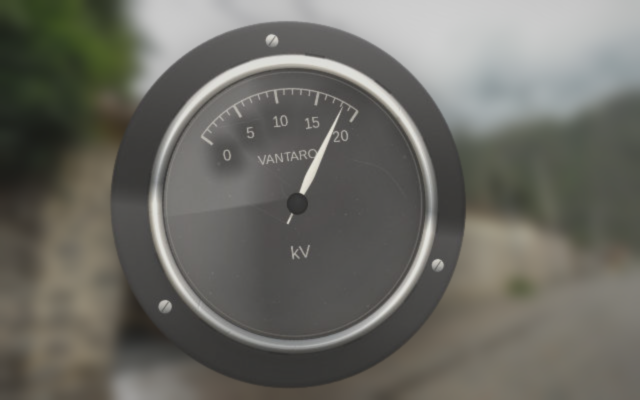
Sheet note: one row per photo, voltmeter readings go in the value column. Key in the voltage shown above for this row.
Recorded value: 18 kV
